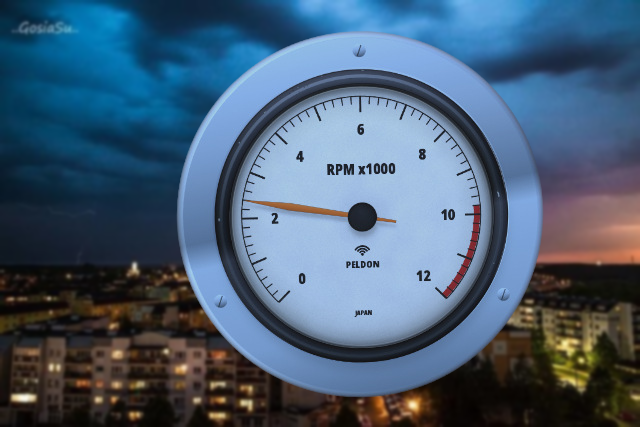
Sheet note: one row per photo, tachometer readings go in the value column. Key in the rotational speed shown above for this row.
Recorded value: 2400 rpm
